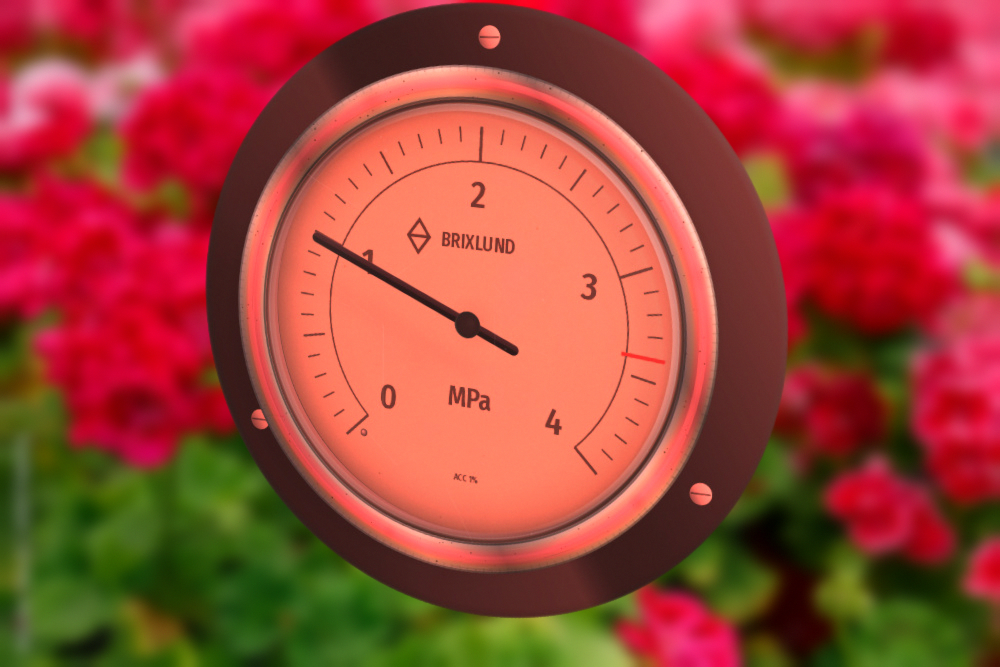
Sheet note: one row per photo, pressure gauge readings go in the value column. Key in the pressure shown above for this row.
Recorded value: 1 MPa
